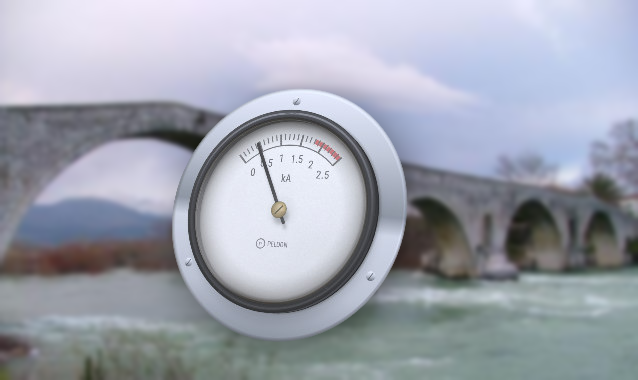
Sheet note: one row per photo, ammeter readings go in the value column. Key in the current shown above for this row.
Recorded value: 0.5 kA
